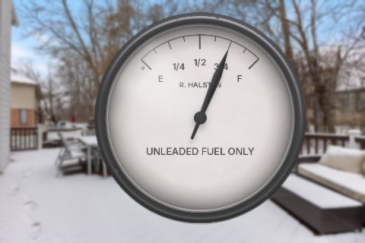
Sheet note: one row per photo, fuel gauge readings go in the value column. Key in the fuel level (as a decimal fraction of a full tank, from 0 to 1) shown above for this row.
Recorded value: 0.75
